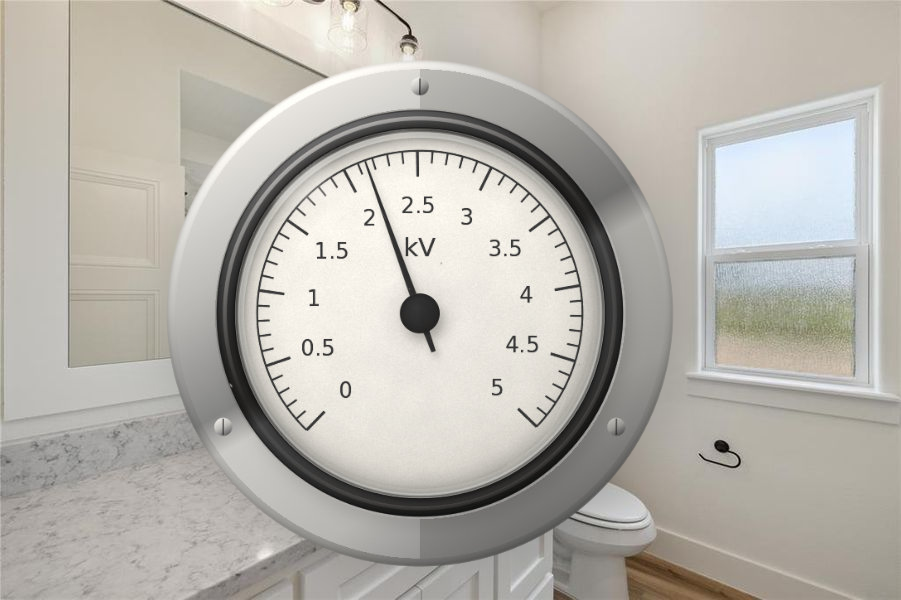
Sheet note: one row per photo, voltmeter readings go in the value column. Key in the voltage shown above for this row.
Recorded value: 2.15 kV
